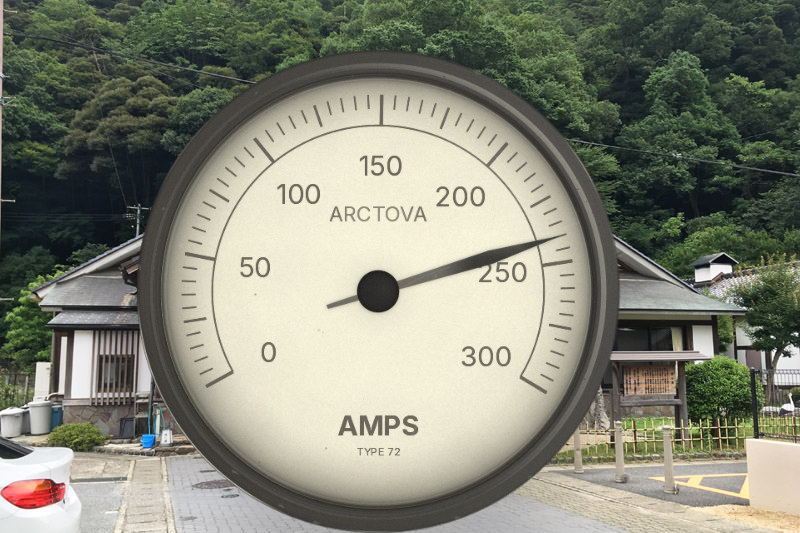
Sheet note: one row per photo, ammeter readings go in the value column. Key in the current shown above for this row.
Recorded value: 240 A
